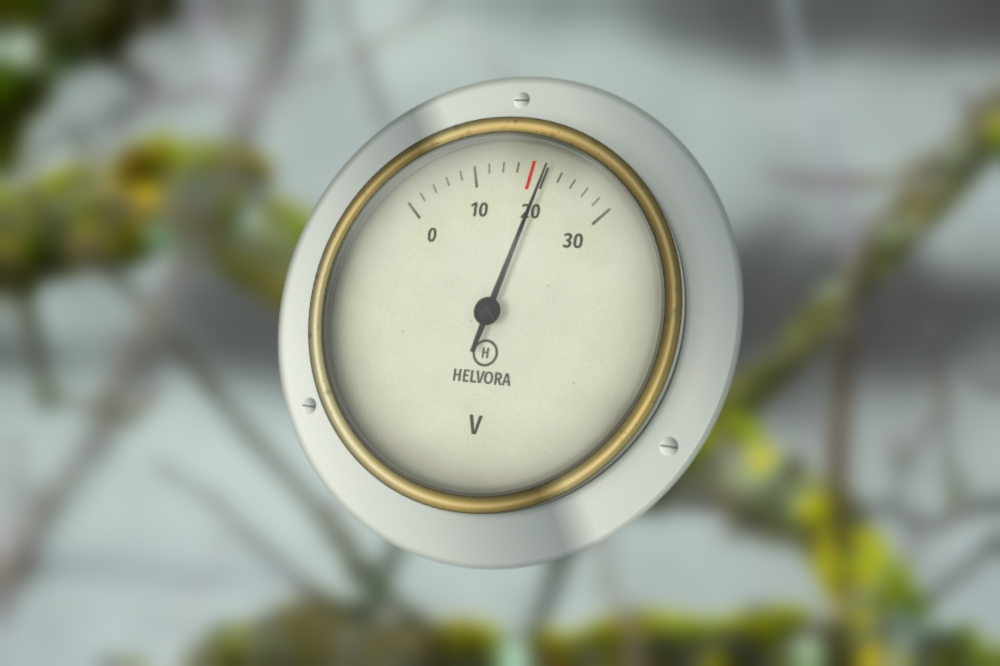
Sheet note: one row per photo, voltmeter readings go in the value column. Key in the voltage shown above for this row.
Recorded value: 20 V
